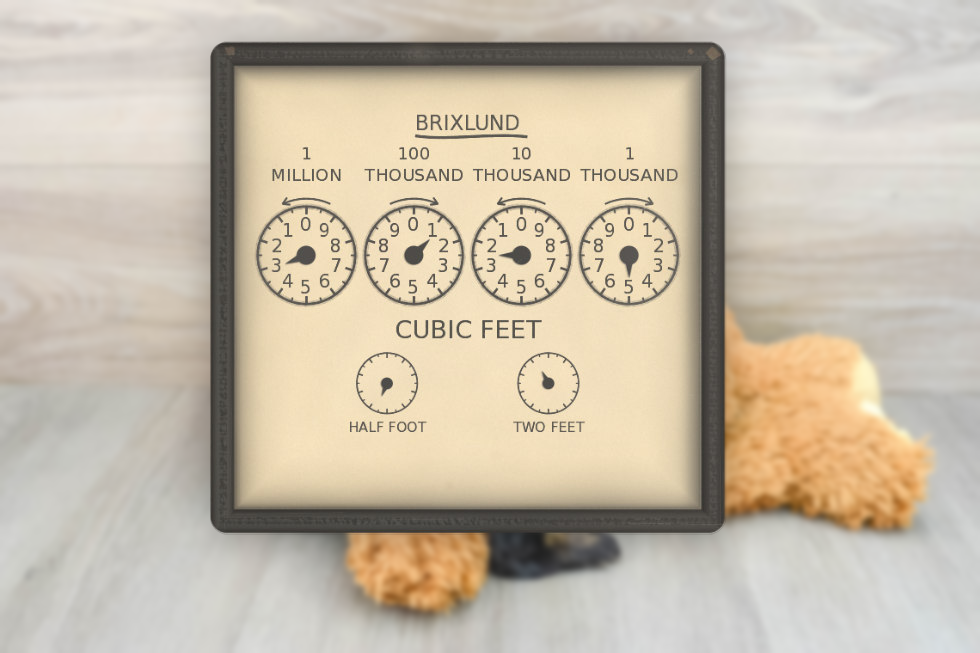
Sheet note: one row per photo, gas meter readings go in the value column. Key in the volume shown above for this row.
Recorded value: 312500 ft³
